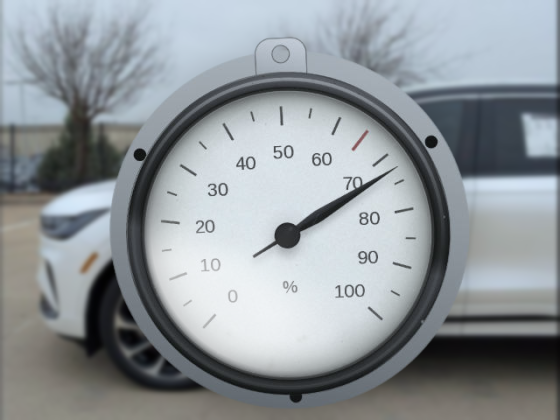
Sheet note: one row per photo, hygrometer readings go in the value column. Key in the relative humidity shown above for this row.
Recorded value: 72.5 %
